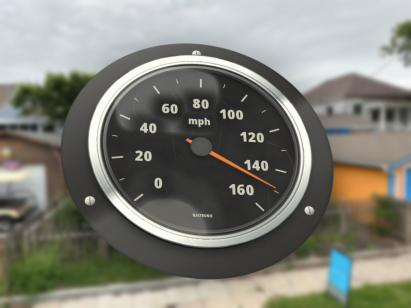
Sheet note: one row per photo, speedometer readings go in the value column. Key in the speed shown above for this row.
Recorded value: 150 mph
